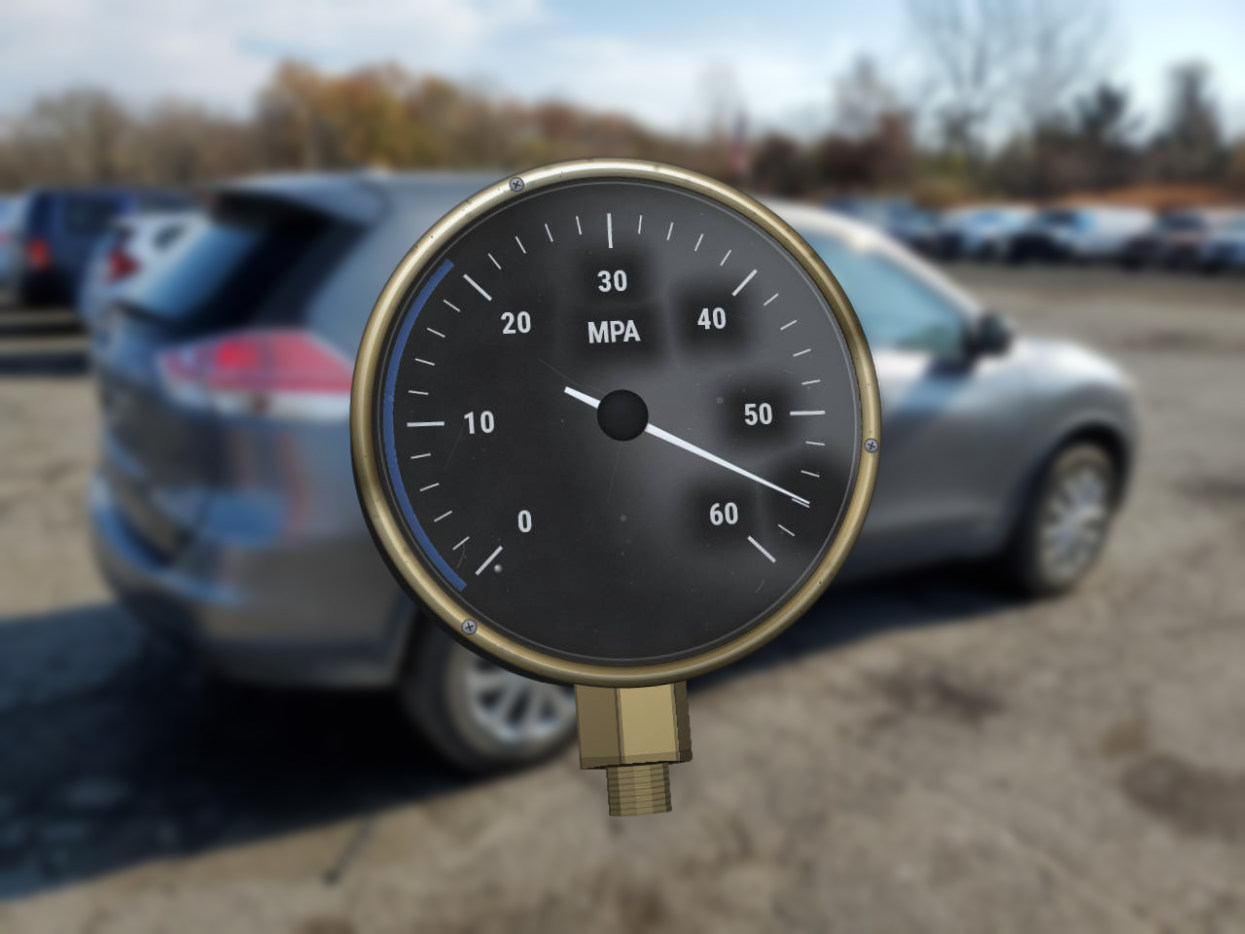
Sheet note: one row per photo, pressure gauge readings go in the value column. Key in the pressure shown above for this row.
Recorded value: 56 MPa
